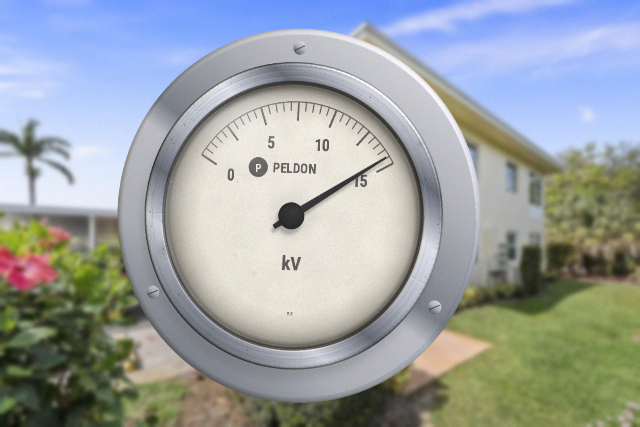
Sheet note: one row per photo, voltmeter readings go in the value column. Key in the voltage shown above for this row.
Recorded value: 14.5 kV
